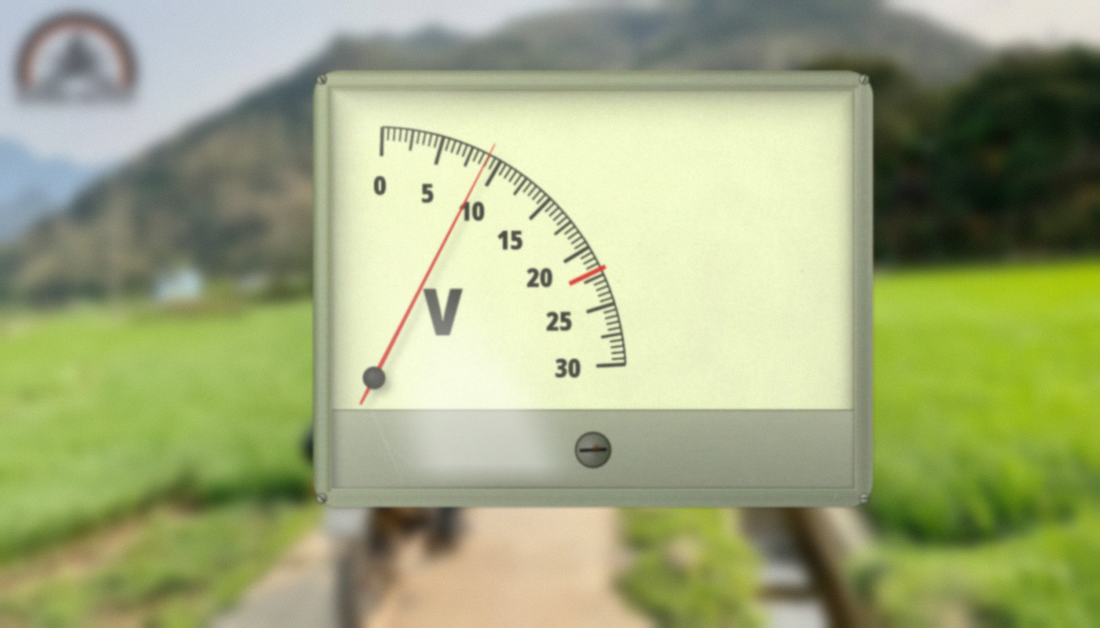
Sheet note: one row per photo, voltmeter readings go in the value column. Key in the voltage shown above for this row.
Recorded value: 9 V
